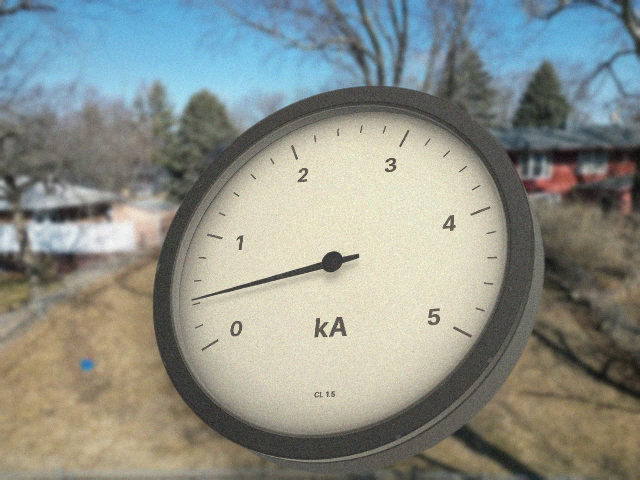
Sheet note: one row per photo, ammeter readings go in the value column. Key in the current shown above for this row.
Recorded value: 0.4 kA
